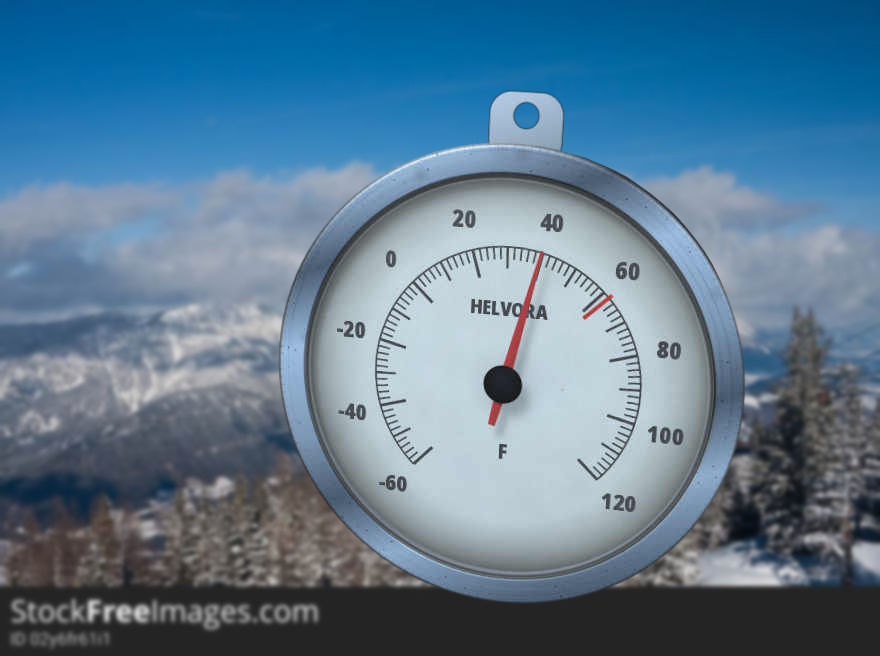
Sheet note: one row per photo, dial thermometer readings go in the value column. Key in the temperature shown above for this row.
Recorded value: 40 °F
